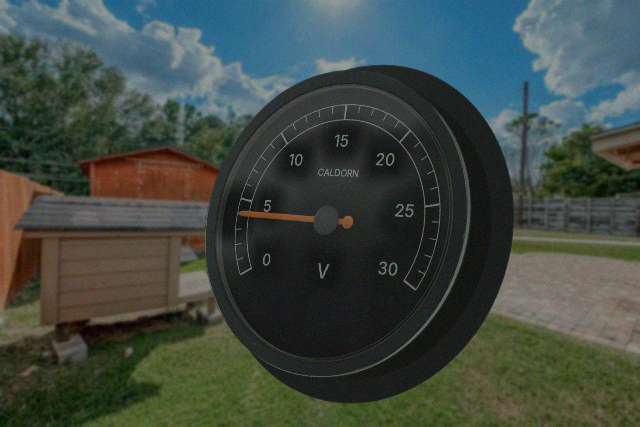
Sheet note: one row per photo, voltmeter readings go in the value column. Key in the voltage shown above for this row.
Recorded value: 4 V
